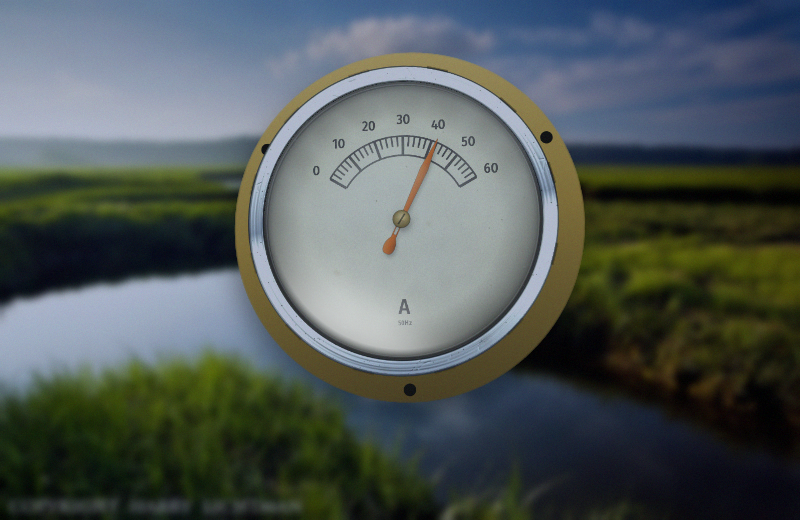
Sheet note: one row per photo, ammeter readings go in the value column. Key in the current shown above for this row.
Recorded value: 42 A
